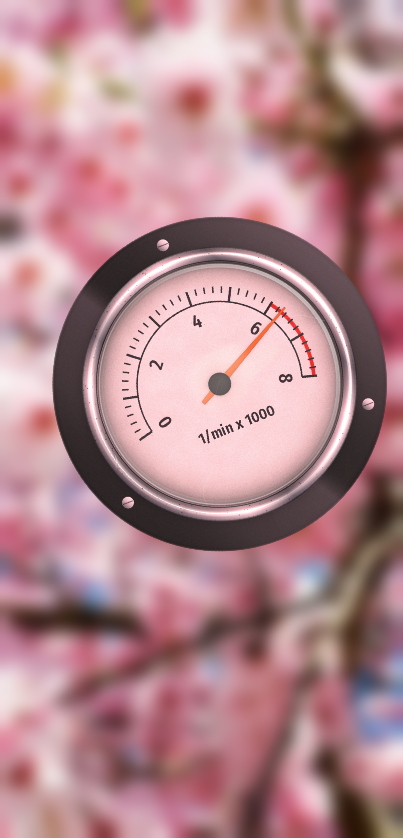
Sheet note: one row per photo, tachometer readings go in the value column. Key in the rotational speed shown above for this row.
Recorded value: 6300 rpm
